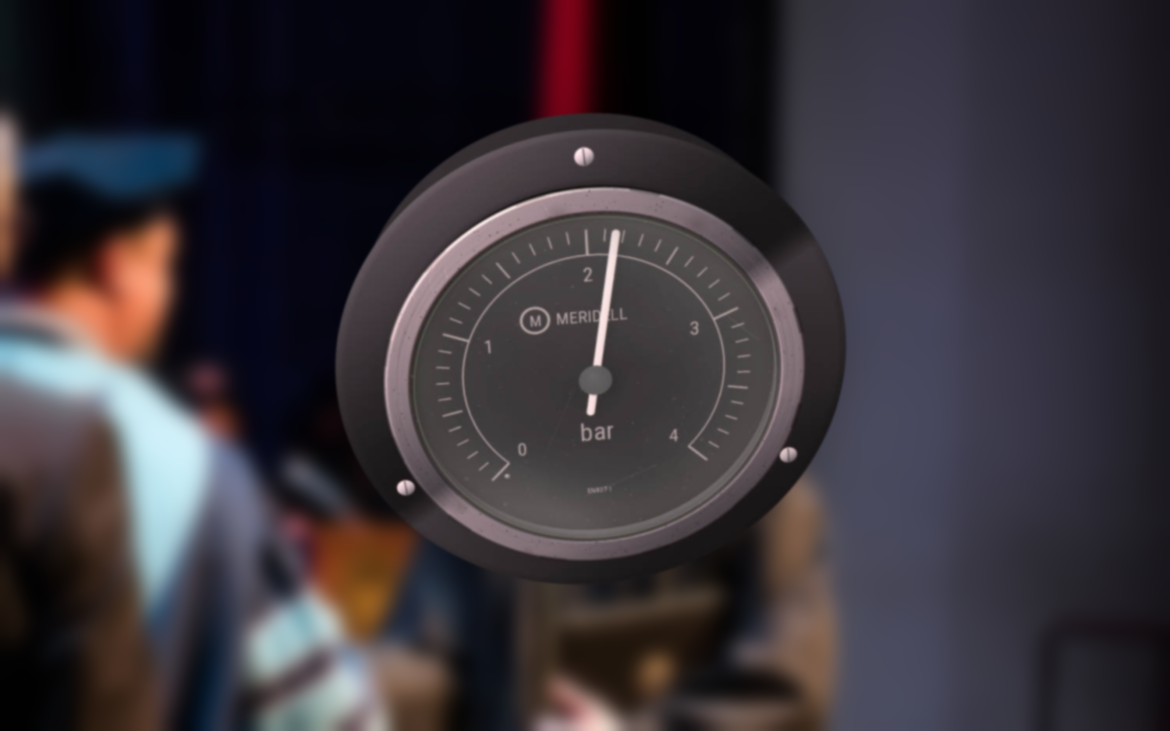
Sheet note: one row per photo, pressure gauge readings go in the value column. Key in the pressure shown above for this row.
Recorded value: 2.15 bar
